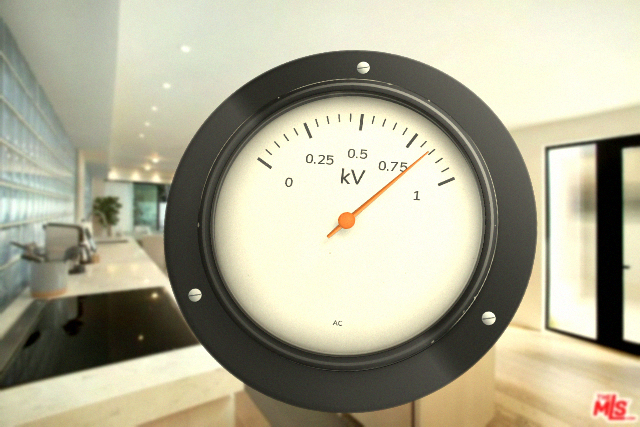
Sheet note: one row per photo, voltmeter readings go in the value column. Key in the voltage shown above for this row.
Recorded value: 0.85 kV
